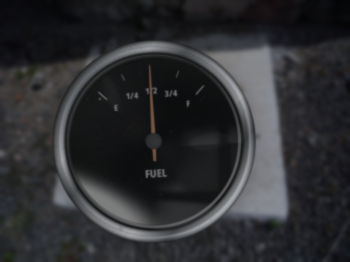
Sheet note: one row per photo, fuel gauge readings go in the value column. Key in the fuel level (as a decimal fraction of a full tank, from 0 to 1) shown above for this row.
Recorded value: 0.5
